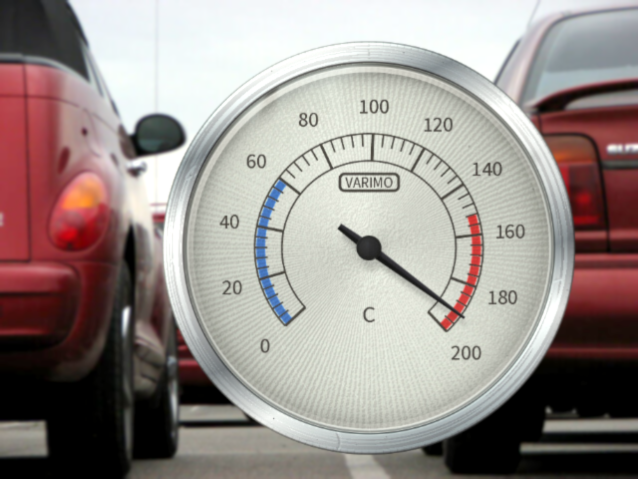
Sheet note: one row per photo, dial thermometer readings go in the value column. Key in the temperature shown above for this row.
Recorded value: 192 °C
